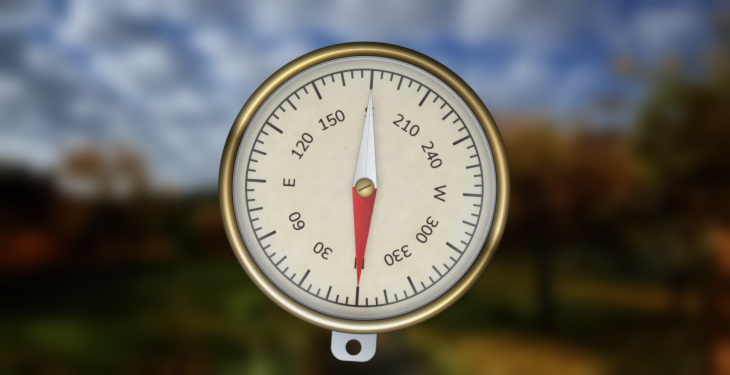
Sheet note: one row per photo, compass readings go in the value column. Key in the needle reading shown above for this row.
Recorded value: 0 °
